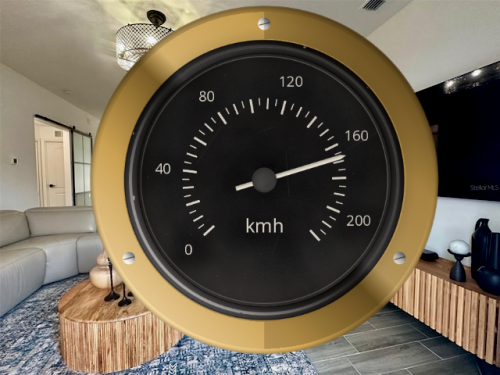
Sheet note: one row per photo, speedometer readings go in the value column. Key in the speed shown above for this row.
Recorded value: 167.5 km/h
